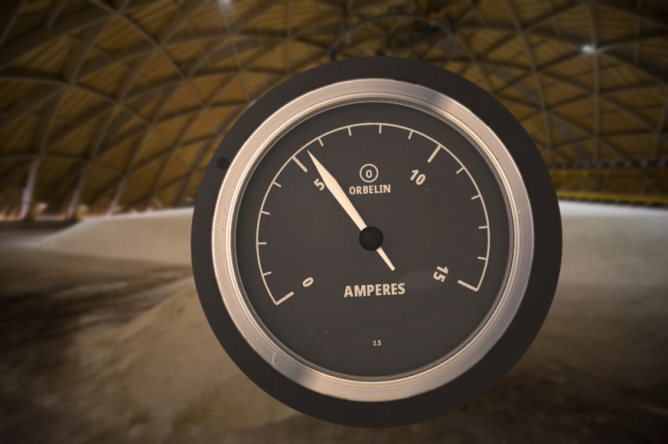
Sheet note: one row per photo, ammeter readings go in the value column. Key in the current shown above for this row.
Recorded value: 5.5 A
